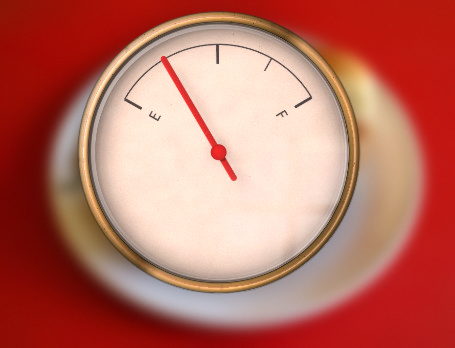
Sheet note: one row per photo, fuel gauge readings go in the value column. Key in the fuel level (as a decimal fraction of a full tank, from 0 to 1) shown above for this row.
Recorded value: 0.25
